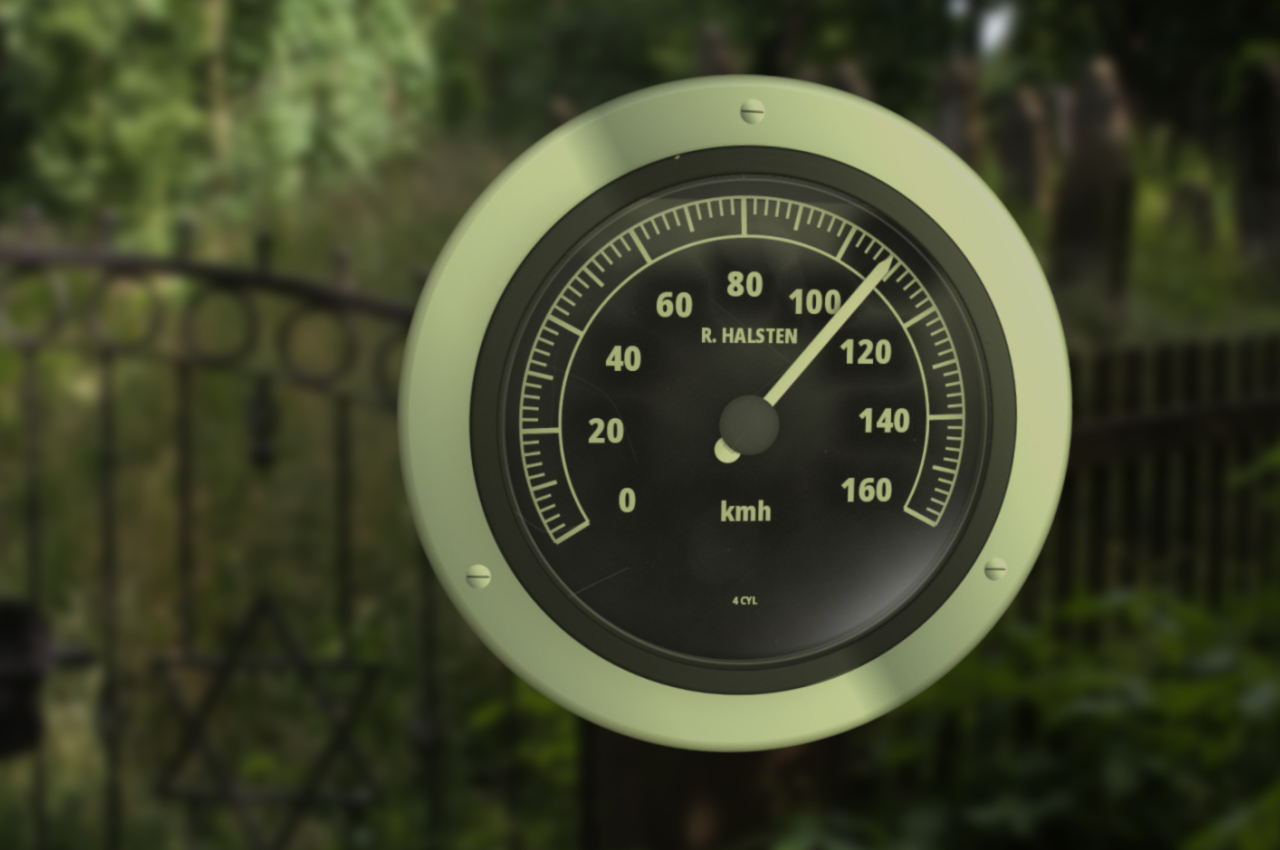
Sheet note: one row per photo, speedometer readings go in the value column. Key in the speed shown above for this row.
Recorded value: 108 km/h
